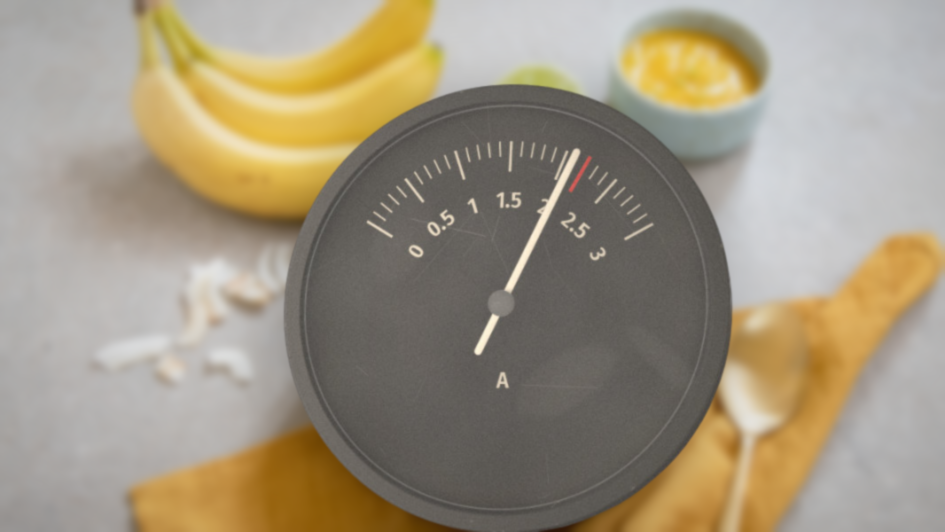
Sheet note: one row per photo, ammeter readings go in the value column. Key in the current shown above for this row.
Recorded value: 2.1 A
